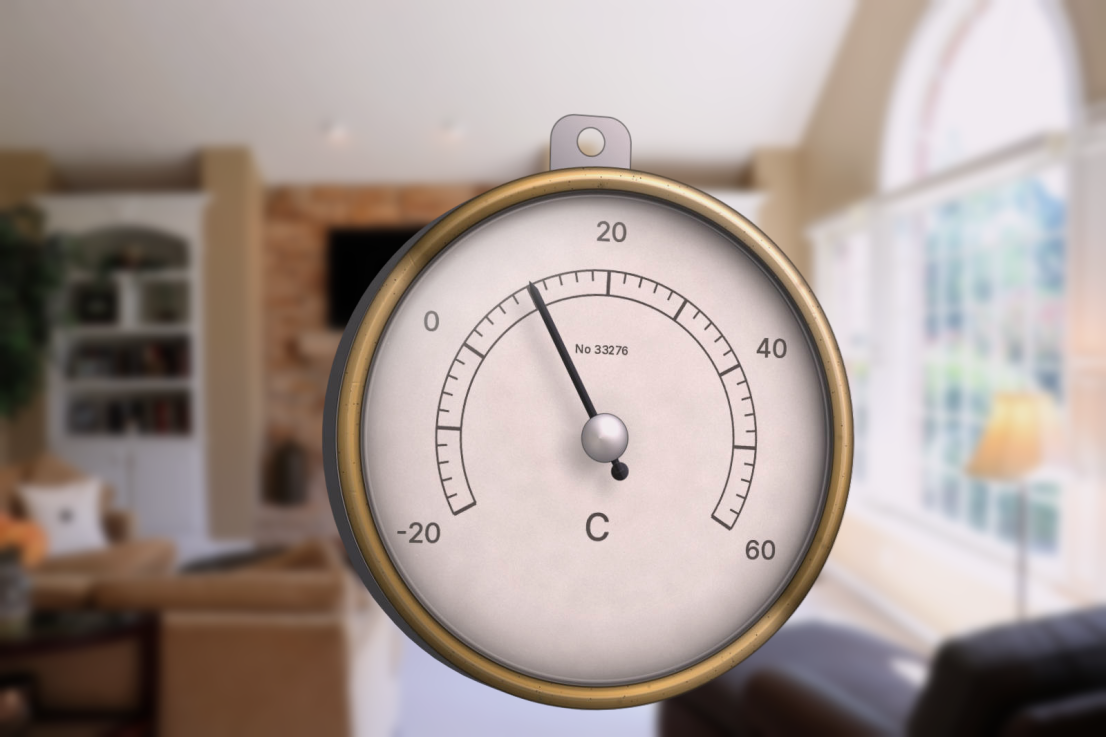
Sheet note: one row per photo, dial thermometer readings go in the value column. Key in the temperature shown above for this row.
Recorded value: 10 °C
